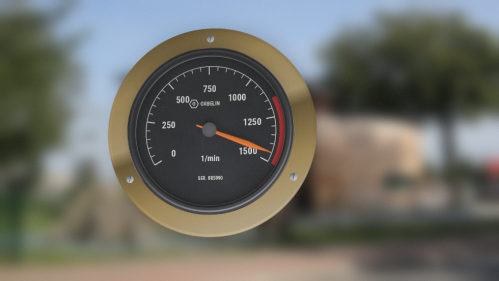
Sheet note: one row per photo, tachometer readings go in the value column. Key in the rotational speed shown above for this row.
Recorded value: 1450 rpm
